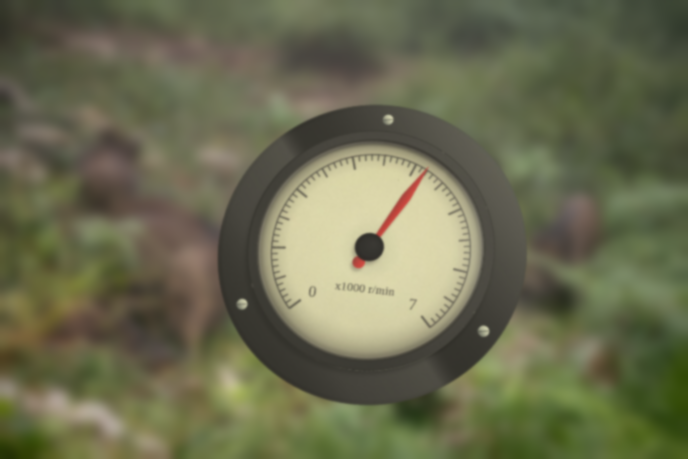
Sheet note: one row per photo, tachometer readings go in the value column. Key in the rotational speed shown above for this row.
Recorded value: 4200 rpm
